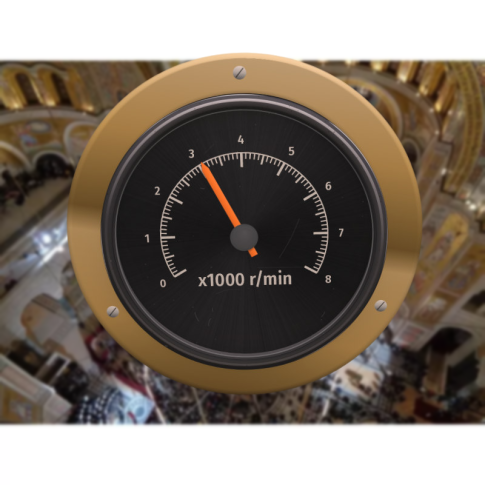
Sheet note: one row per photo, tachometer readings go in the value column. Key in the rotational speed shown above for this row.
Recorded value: 3100 rpm
